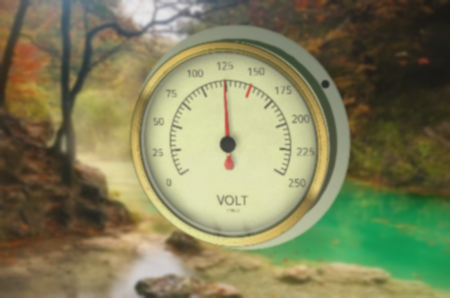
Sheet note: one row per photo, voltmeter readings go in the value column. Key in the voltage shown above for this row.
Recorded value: 125 V
